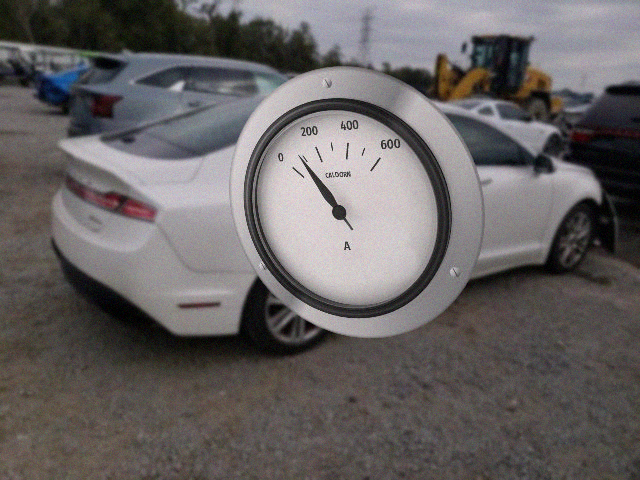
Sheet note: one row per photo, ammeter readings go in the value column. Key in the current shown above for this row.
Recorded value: 100 A
